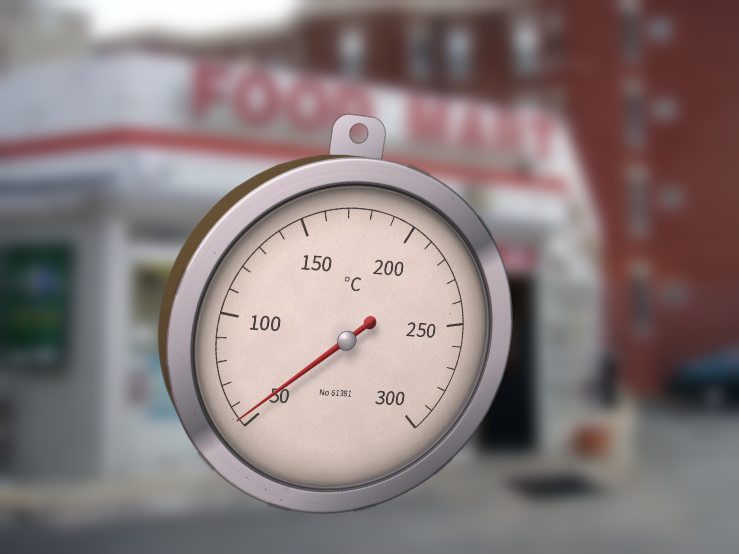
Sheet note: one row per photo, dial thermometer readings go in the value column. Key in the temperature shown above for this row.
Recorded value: 55 °C
